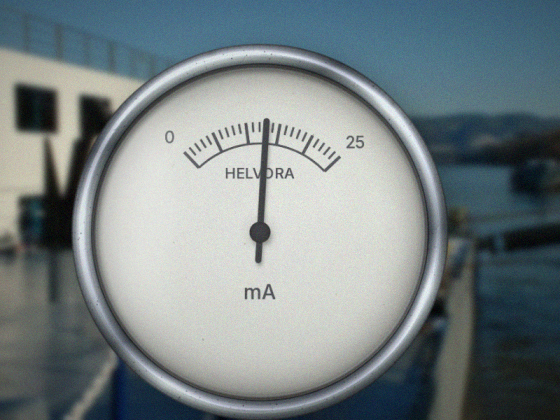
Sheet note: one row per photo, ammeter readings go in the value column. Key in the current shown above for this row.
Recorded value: 13 mA
